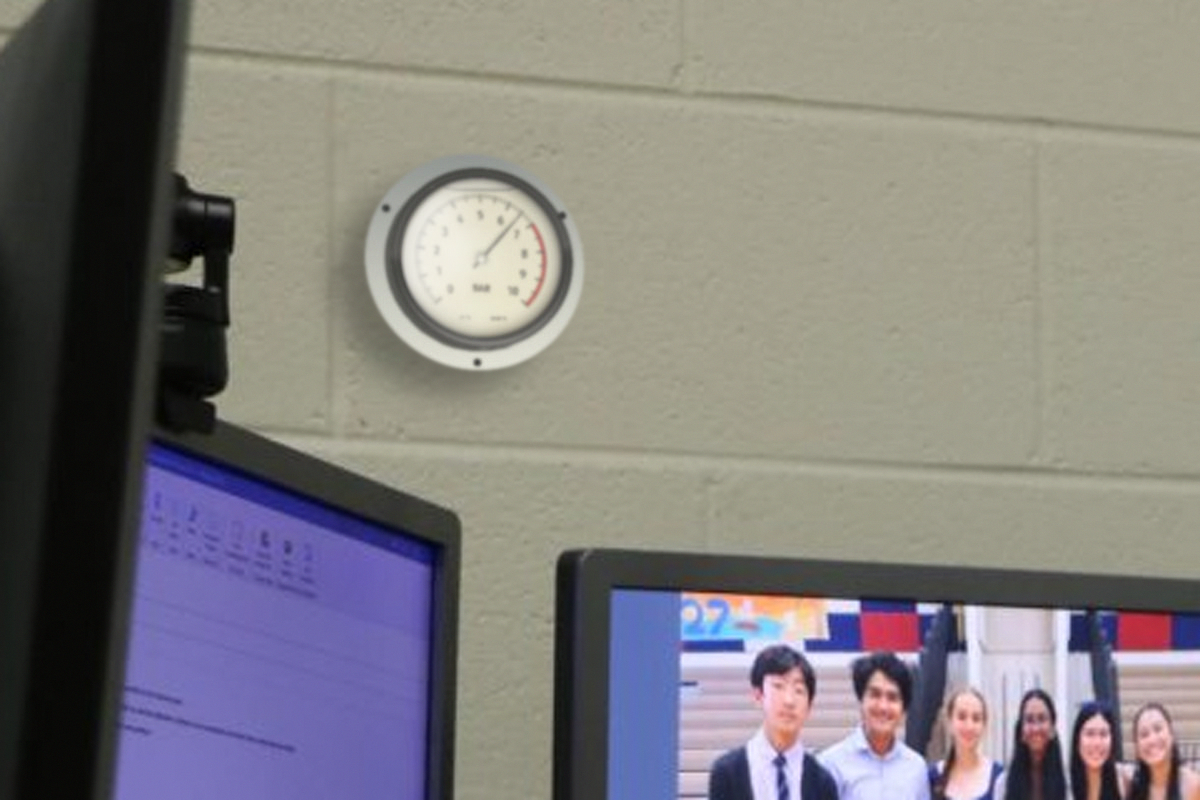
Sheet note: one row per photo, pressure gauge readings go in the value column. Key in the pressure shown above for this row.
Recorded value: 6.5 bar
